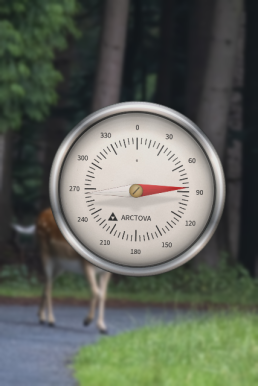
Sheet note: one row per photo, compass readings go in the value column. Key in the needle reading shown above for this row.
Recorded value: 85 °
